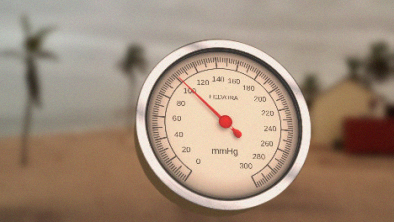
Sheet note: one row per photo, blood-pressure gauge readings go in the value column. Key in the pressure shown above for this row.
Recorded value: 100 mmHg
